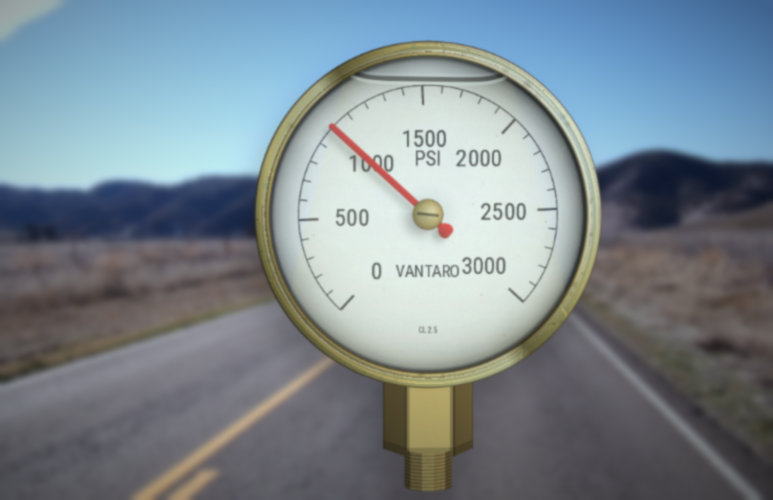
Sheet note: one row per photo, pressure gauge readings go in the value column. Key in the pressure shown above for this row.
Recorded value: 1000 psi
